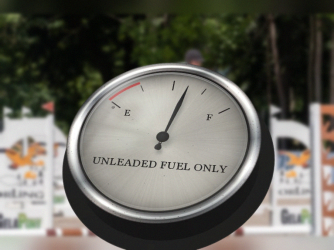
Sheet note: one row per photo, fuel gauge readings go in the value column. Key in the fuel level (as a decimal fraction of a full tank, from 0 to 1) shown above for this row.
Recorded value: 0.625
